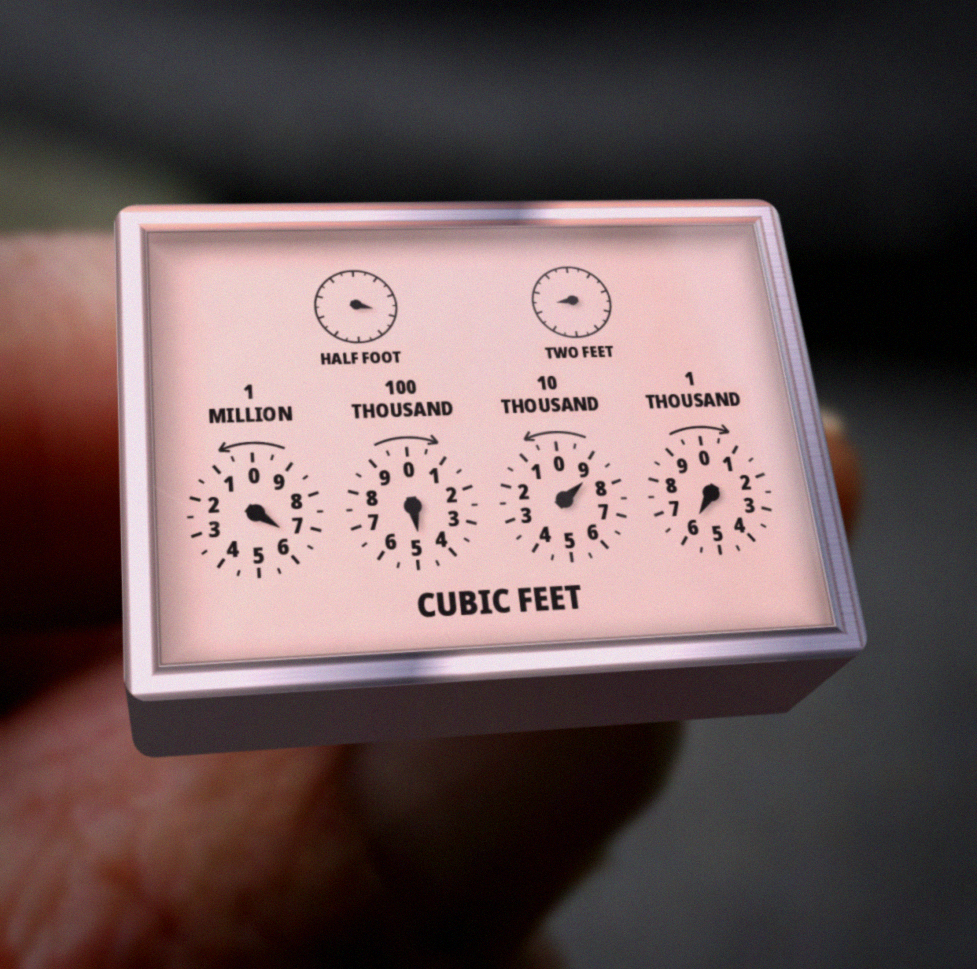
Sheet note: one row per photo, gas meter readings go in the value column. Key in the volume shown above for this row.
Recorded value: 648600 ft³
